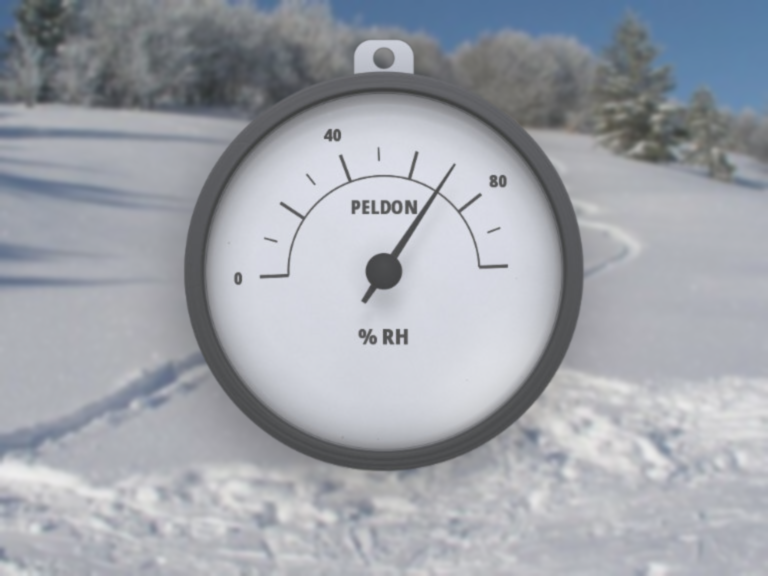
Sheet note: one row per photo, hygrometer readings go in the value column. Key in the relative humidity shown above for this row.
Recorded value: 70 %
